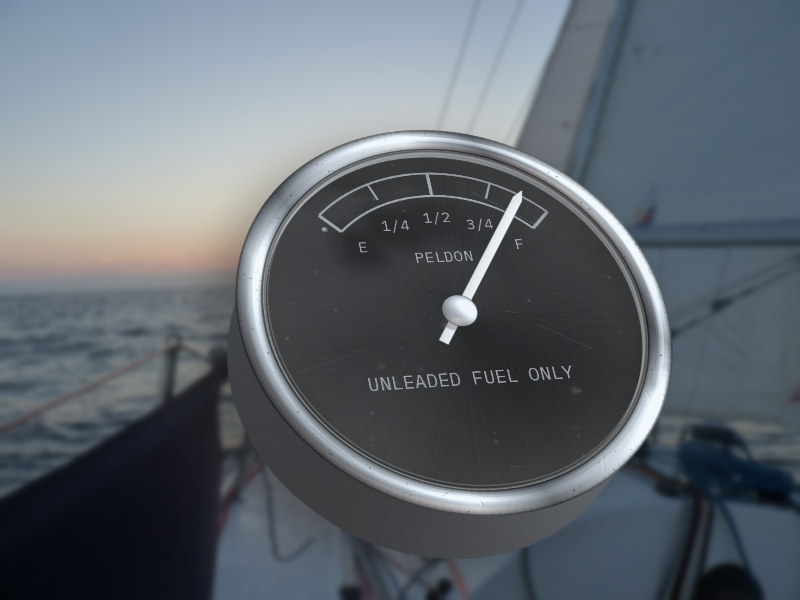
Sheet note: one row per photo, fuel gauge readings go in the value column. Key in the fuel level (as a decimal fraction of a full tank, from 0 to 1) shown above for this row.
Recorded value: 0.875
